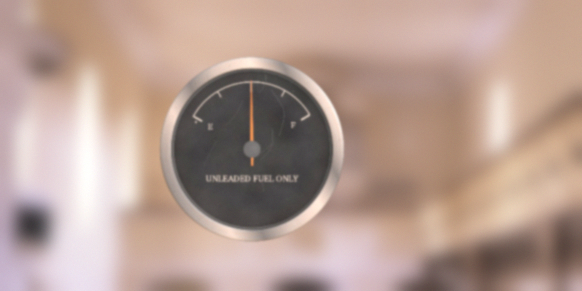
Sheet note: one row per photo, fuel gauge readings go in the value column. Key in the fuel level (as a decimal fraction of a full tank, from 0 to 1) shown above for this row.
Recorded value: 0.5
